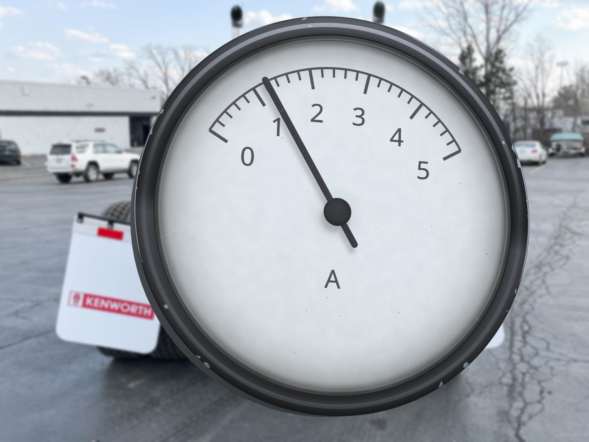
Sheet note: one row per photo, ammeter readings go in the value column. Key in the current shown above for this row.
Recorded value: 1.2 A
